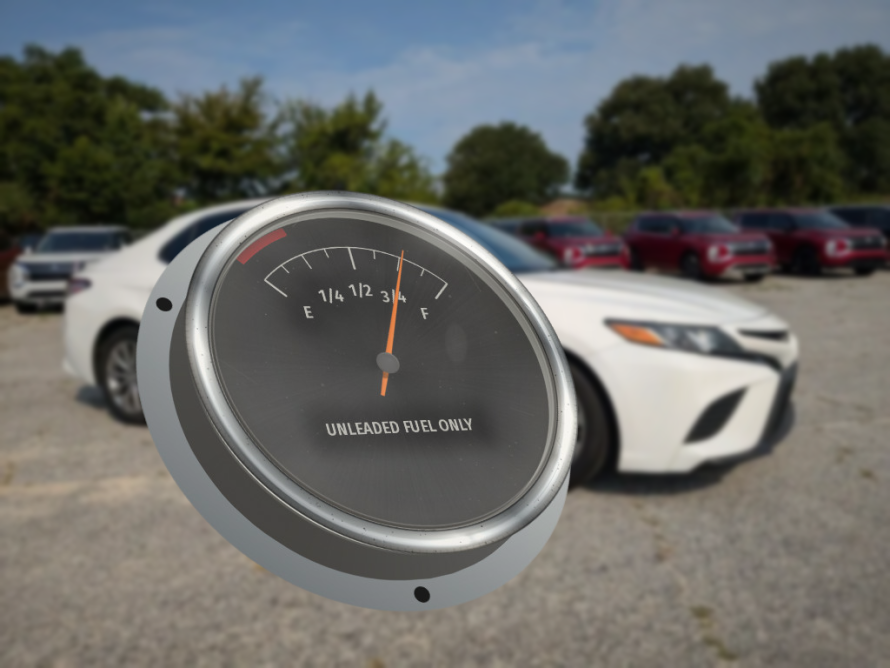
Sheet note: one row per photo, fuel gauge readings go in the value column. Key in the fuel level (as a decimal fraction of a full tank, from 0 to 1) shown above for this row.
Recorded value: 0.75
